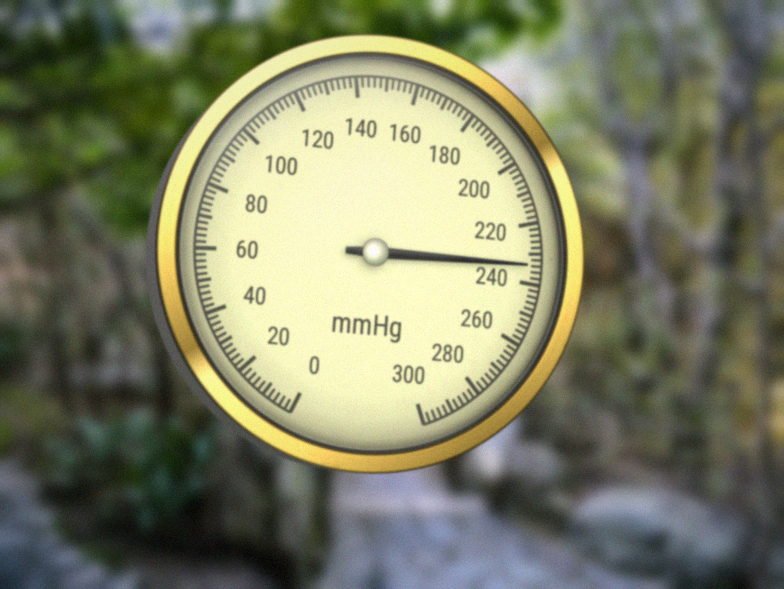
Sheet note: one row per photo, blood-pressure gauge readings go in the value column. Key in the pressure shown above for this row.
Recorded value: 234 mmHg
